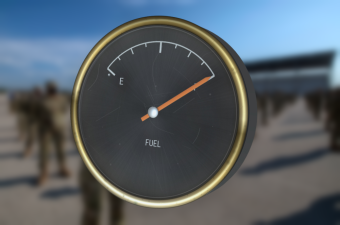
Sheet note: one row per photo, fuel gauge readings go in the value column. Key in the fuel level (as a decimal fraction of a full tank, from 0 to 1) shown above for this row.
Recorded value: 1
